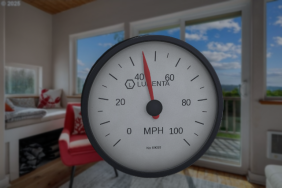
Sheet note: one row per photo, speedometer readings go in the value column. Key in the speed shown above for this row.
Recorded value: 45 mph
